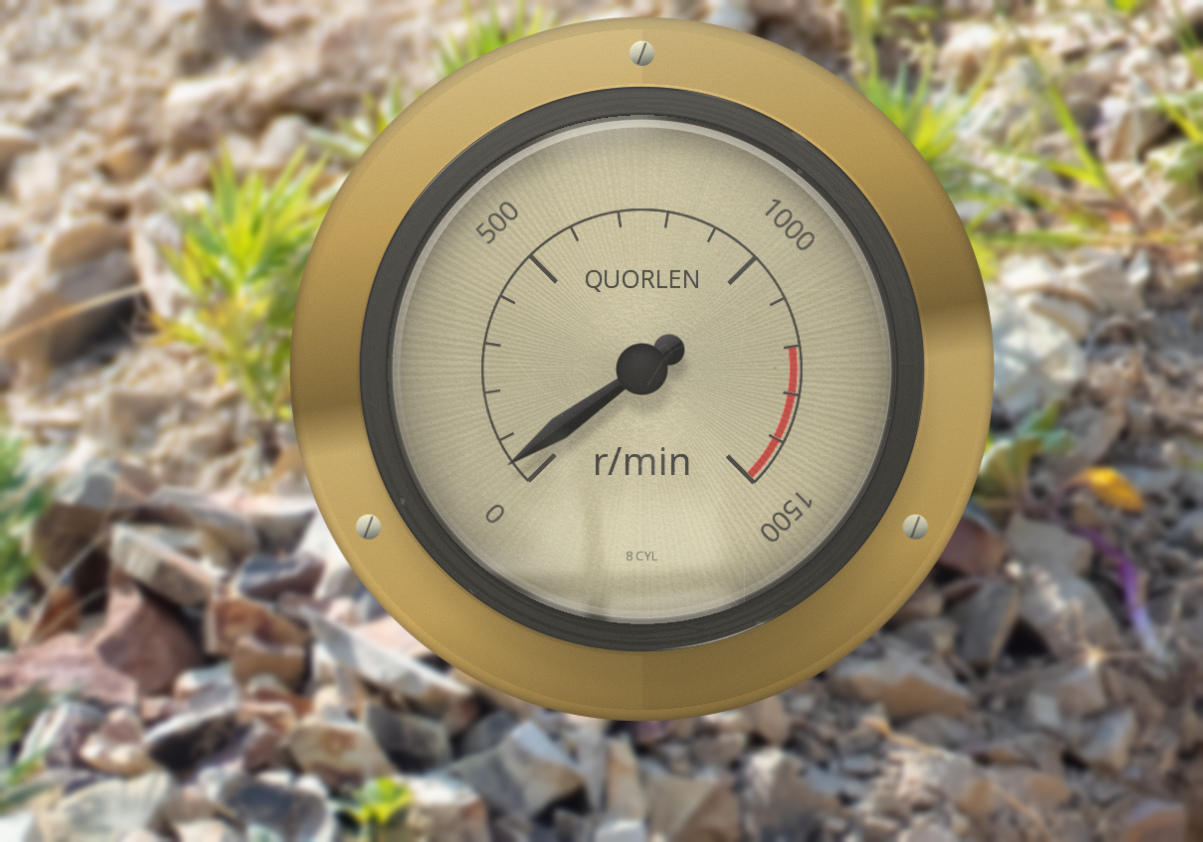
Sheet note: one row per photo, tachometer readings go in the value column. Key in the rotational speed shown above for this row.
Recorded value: 50 rpm
